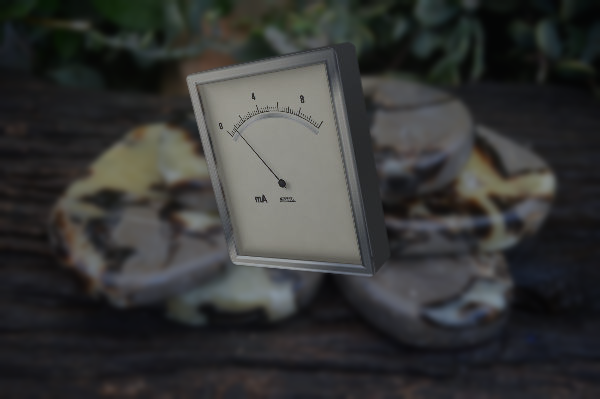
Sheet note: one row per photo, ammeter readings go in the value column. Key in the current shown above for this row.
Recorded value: 1 mA
